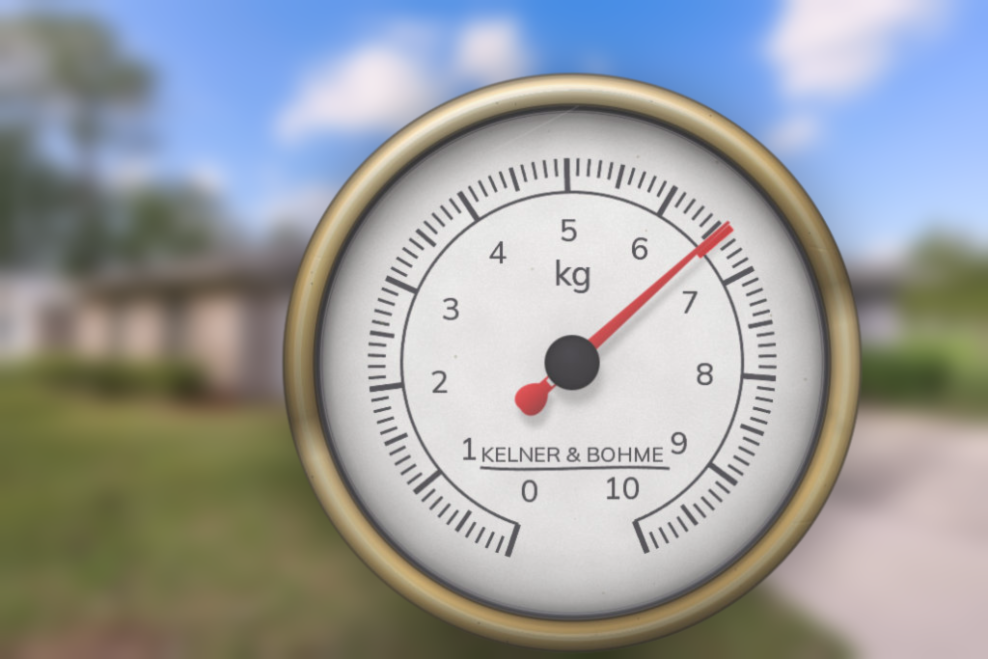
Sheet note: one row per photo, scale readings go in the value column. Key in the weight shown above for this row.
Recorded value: 6.55 kg
